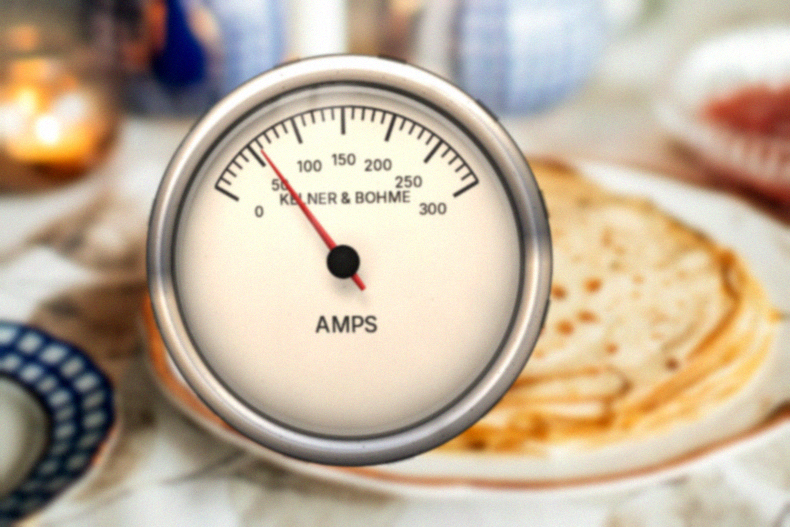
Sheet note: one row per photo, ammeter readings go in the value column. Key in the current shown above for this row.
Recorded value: 60 A
